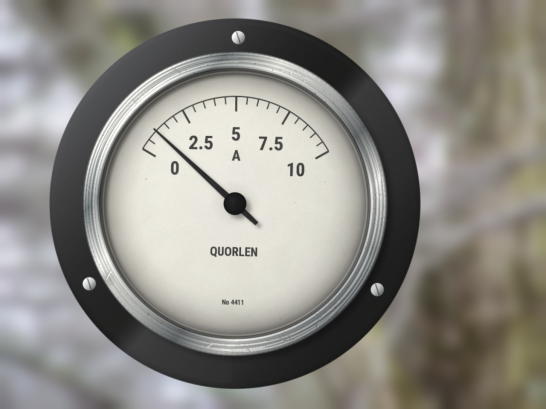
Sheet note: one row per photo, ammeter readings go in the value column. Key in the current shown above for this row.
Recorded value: 1 A
